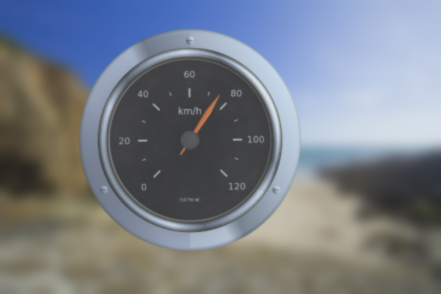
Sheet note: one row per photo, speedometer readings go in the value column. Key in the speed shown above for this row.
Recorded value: 75 km/h
